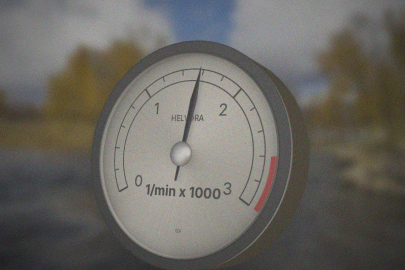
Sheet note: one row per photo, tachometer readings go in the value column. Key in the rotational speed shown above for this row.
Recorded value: 1600 rpm
